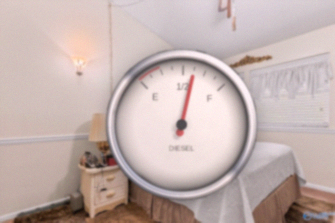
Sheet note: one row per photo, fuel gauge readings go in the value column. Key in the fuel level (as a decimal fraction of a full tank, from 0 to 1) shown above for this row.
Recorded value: 0.625
